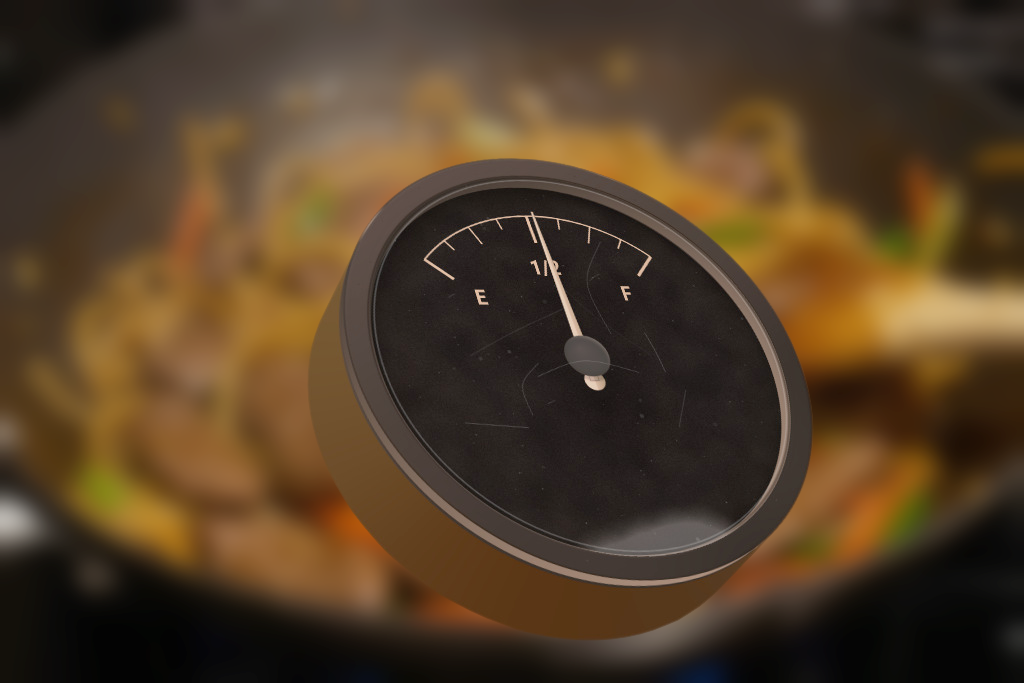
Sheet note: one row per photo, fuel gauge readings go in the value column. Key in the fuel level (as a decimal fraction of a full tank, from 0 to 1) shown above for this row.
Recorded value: 0.5
